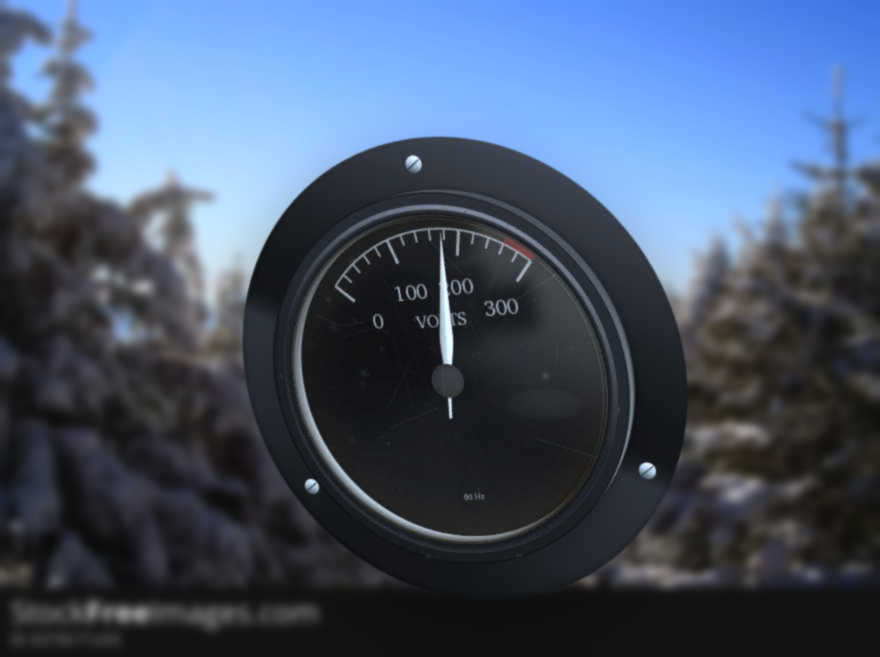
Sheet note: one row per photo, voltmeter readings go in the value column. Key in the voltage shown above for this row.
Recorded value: 180 V
